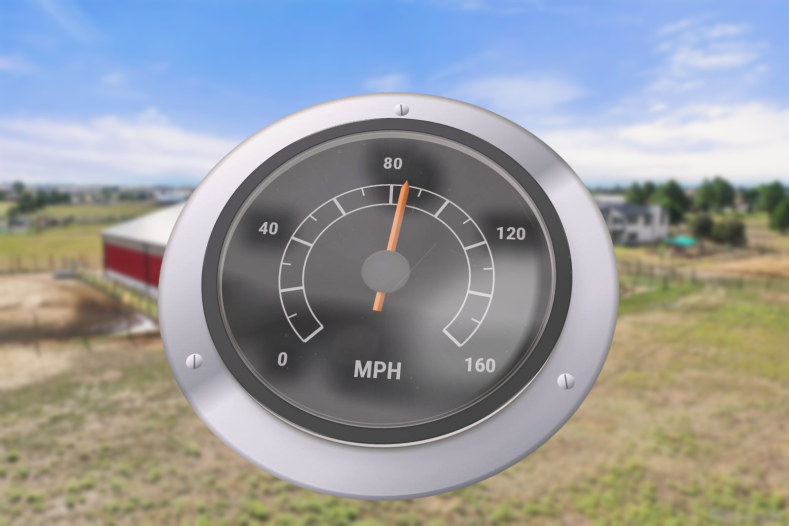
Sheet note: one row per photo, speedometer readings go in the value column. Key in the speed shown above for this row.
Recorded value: 85 mph
